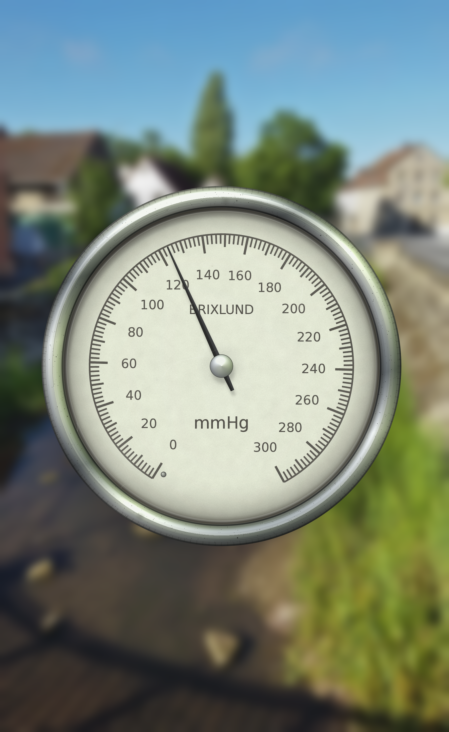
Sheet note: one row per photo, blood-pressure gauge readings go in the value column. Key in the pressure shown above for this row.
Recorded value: 124 mmHg
